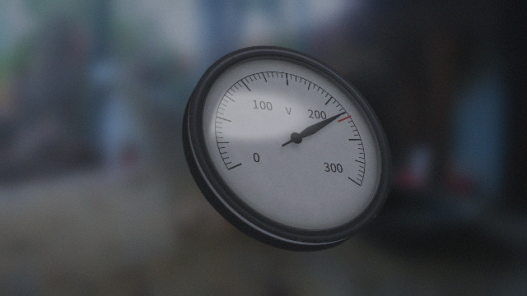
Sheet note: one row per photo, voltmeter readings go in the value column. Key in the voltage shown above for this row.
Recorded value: 220 V
